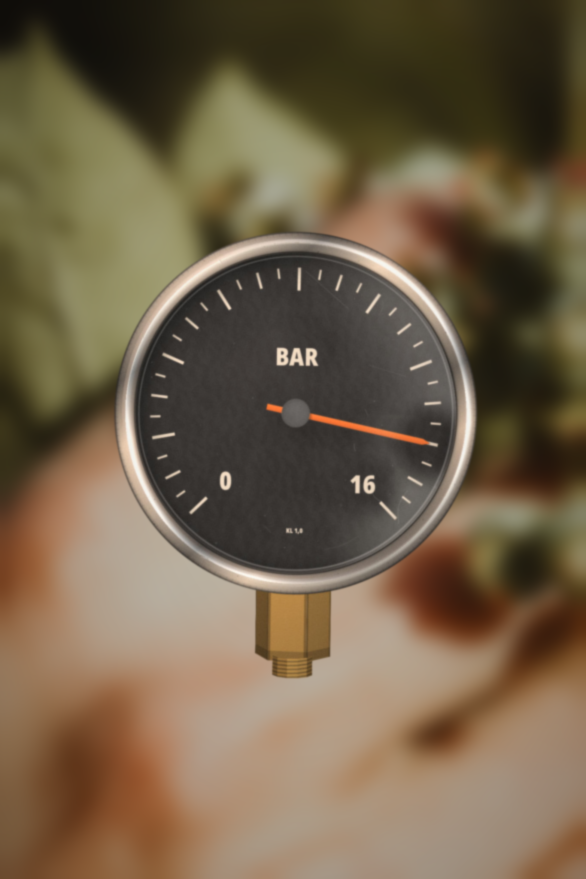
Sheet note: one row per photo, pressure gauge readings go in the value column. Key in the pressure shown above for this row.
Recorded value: 14 bar
